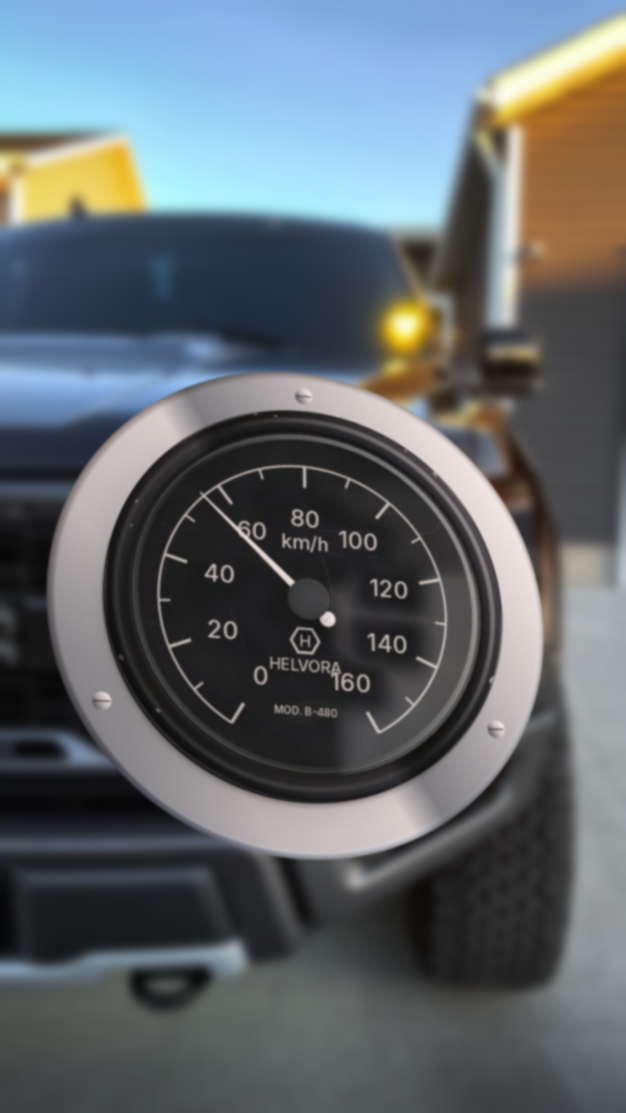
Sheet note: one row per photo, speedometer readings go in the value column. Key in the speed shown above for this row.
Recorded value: 55 km/h
